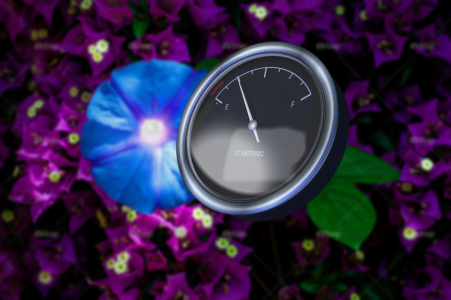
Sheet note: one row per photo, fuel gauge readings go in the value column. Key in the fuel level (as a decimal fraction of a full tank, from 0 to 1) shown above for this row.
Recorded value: 0.25
